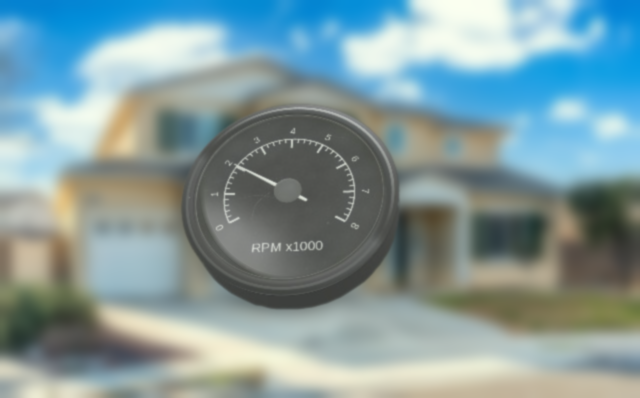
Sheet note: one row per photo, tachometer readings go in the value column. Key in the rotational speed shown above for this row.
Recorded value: 2000 rpm
